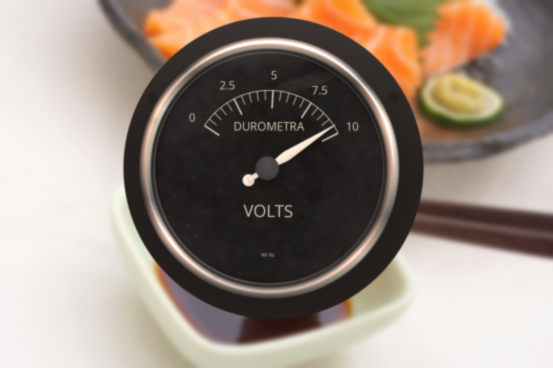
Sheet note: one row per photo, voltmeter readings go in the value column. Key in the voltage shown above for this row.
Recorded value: 9.5 V
